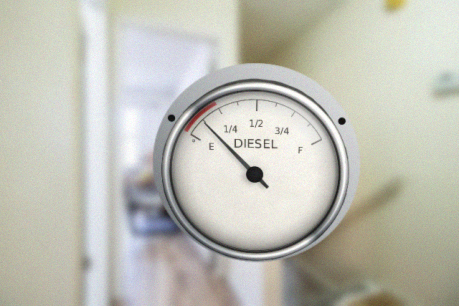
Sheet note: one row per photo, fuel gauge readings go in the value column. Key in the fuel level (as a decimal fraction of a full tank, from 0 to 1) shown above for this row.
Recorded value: 0.125
